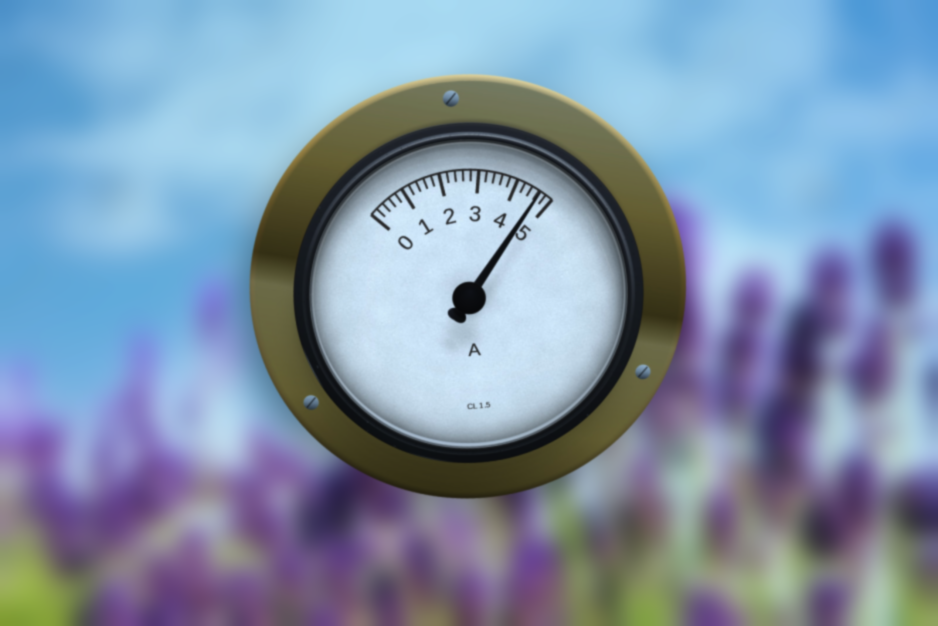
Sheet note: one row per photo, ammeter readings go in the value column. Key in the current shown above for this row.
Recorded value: 4.6 A
